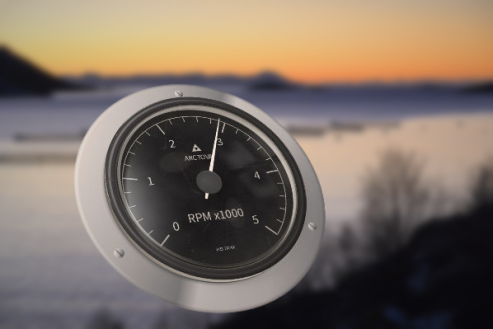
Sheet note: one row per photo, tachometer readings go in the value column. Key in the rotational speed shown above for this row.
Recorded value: 2900 rpm
